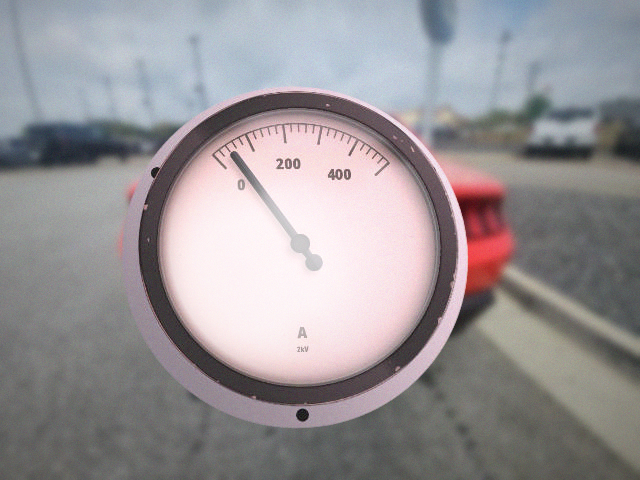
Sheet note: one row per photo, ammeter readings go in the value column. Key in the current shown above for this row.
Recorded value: 40 A
